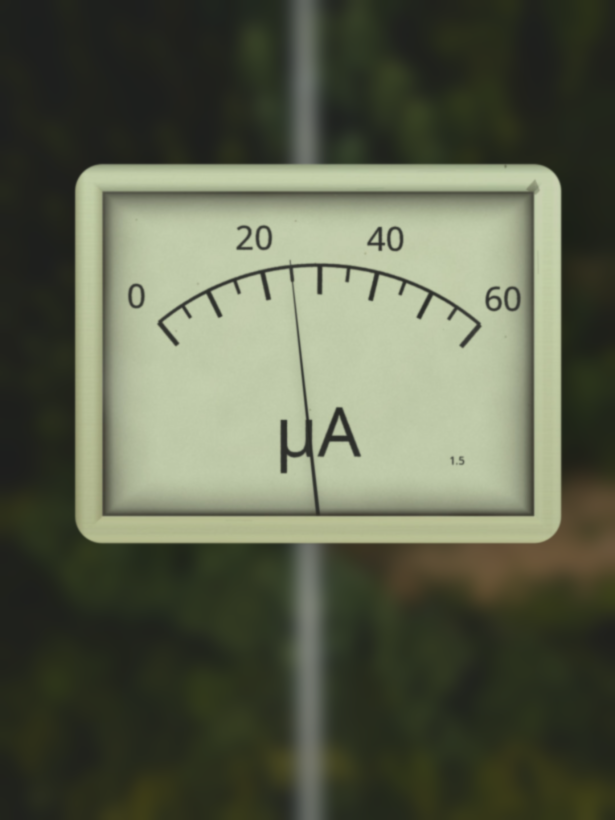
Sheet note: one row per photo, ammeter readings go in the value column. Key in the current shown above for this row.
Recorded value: 25 µA
